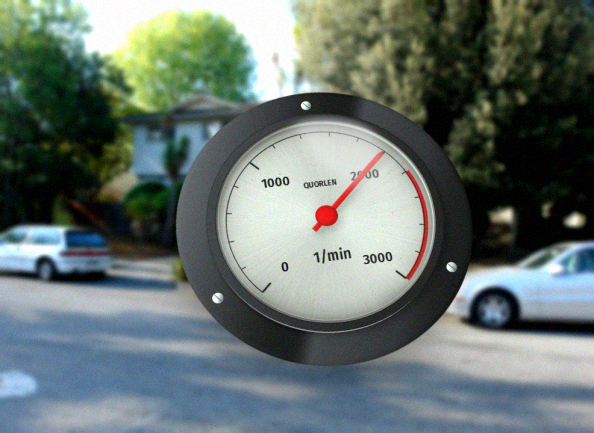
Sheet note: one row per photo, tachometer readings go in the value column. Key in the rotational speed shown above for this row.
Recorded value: 2000 rpm
